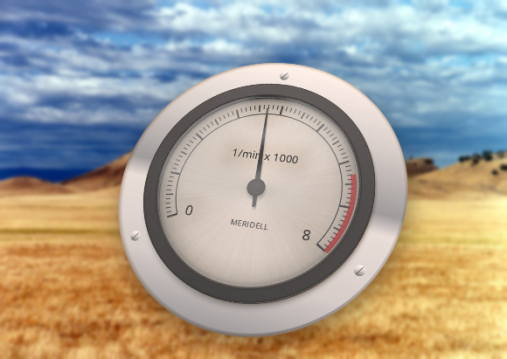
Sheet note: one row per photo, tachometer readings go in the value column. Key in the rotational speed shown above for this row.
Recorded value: 3700 rpm
